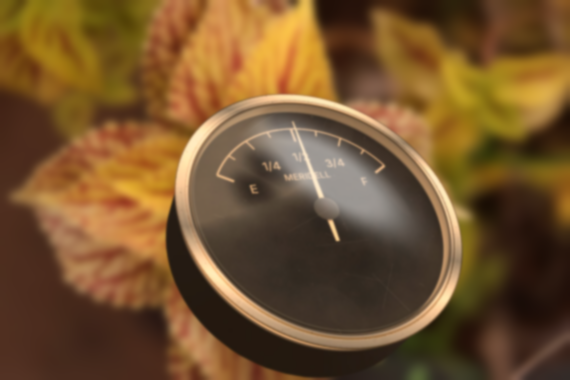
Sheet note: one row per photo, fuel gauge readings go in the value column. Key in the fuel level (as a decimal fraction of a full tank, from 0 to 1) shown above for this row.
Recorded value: 0.5
